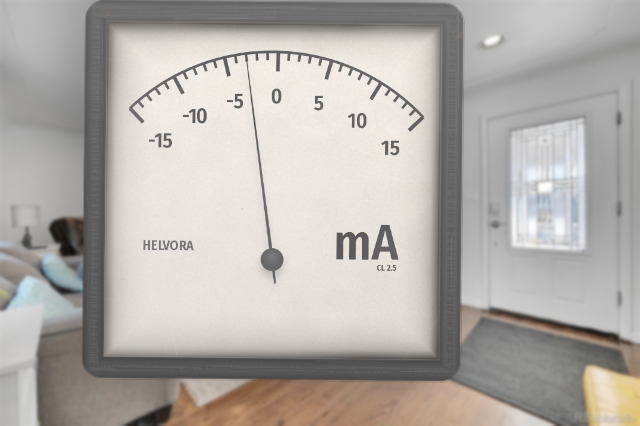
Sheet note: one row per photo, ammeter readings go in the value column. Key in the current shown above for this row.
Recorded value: -3 mA
